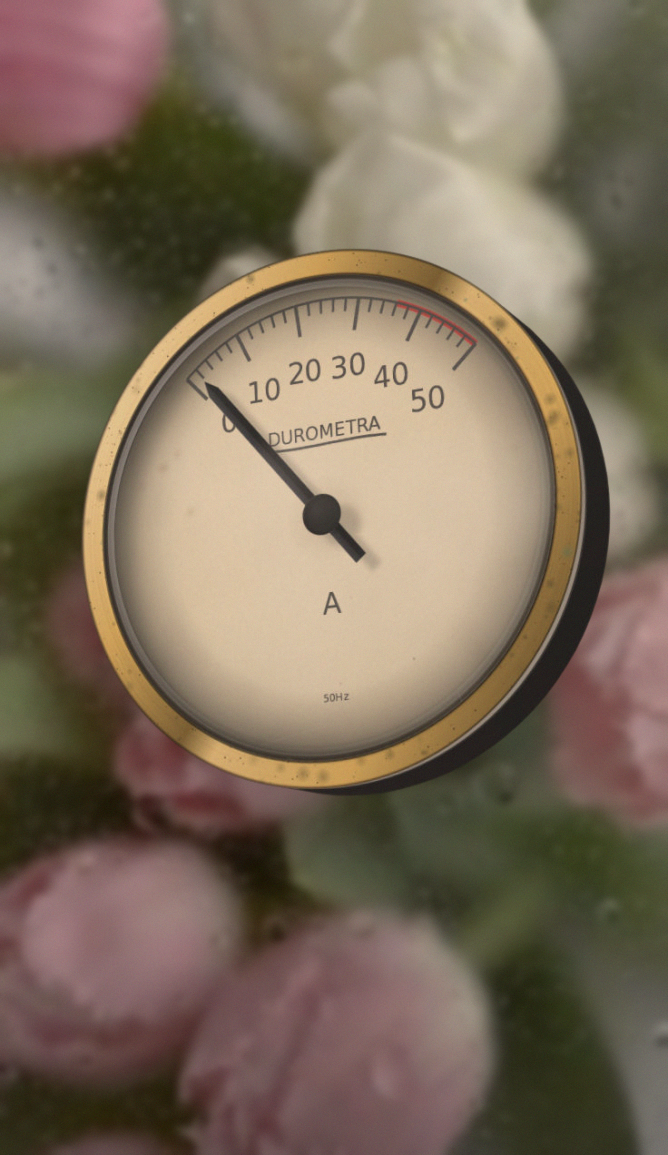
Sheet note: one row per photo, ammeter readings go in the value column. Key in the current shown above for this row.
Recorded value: 2 A
